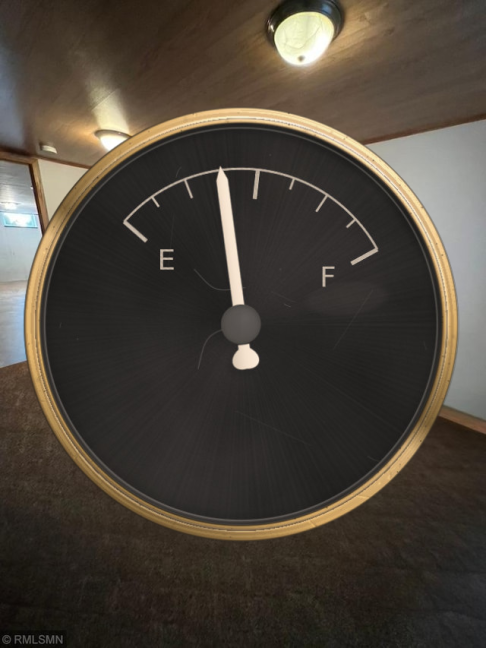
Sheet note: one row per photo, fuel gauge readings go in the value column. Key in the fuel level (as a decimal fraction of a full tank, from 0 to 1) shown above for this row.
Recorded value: 0.375
